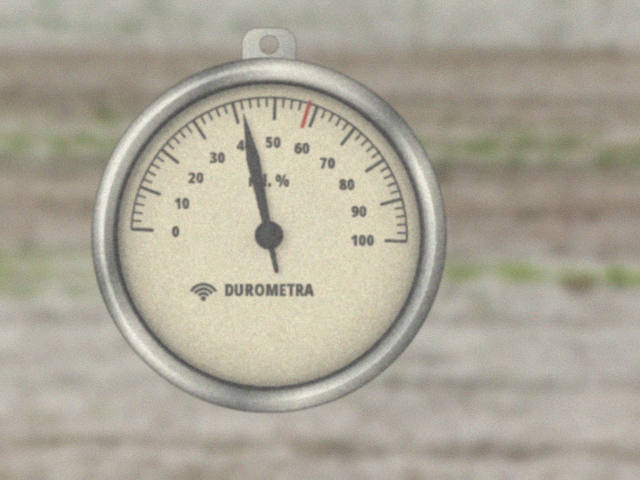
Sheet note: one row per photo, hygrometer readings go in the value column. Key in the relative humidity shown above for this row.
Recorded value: 42 %
